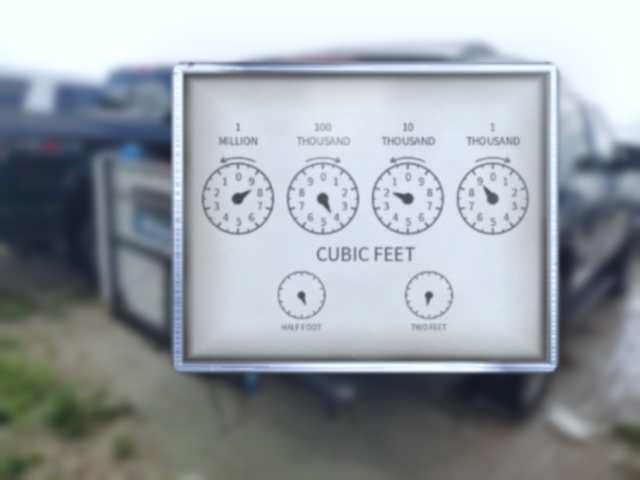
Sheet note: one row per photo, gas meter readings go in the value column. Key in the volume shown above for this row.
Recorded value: 841900 ft³
